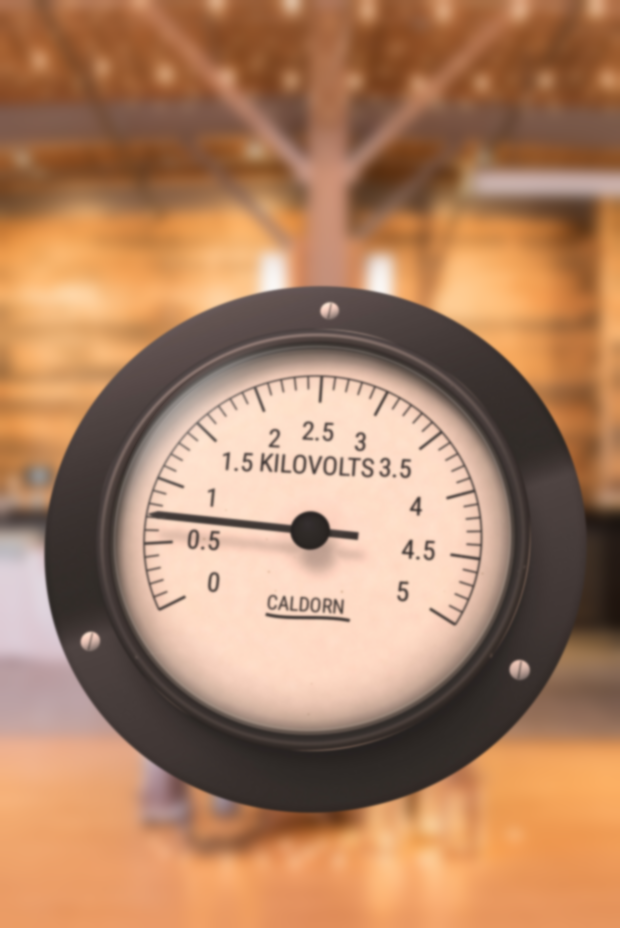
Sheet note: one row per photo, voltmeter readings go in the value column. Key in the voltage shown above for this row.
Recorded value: 0.7 kV
